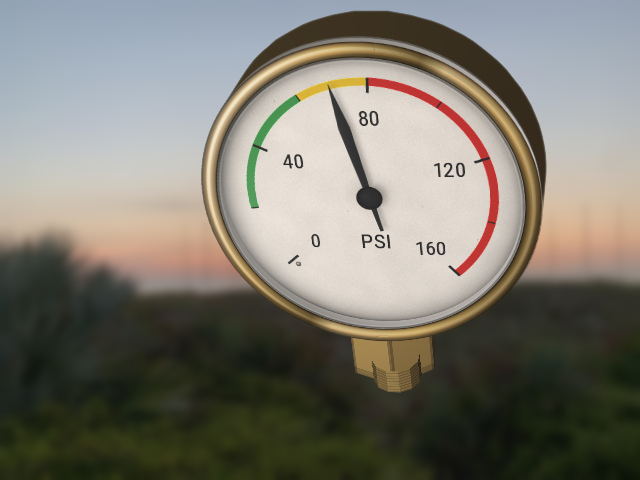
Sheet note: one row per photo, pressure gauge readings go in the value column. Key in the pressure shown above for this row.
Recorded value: 70 psi
